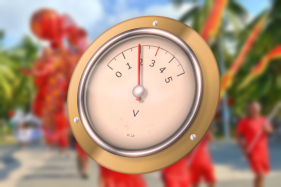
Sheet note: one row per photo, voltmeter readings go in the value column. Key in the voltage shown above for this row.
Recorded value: 2 V
